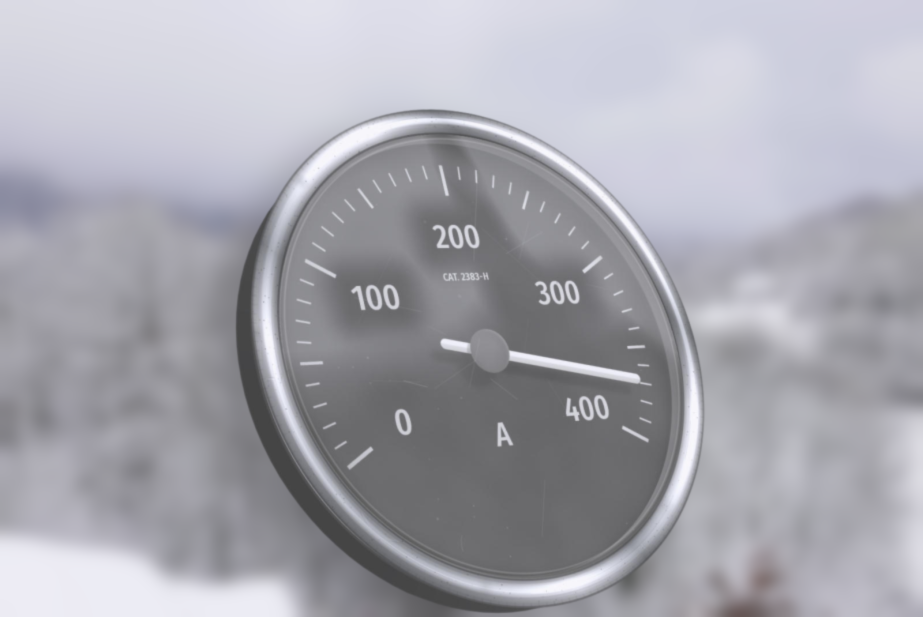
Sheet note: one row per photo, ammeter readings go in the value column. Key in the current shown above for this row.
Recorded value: 370 A
